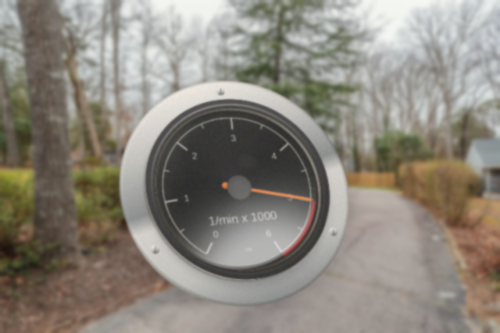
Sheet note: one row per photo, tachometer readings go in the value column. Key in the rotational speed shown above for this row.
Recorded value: 5000 rpm
